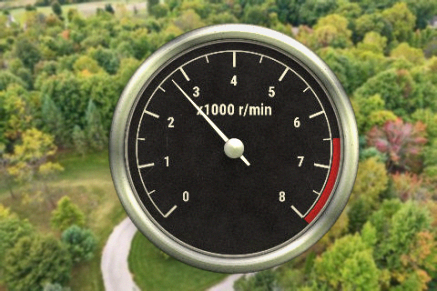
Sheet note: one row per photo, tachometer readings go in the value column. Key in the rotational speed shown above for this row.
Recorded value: 2750 rpm
